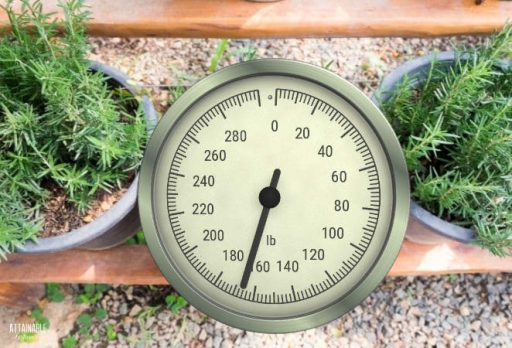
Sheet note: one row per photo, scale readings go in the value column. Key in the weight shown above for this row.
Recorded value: 166 lb
